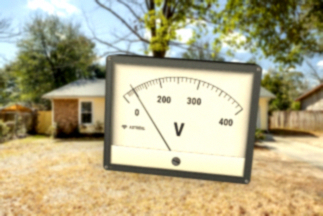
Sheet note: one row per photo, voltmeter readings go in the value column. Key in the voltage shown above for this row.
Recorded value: 100 V
